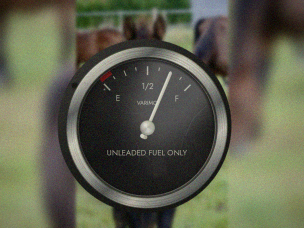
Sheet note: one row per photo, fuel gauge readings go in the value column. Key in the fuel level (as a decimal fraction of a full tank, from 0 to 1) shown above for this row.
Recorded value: 0.75
